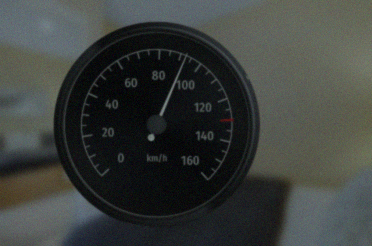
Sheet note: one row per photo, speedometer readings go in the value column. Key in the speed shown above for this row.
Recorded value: 92.5 km/h
